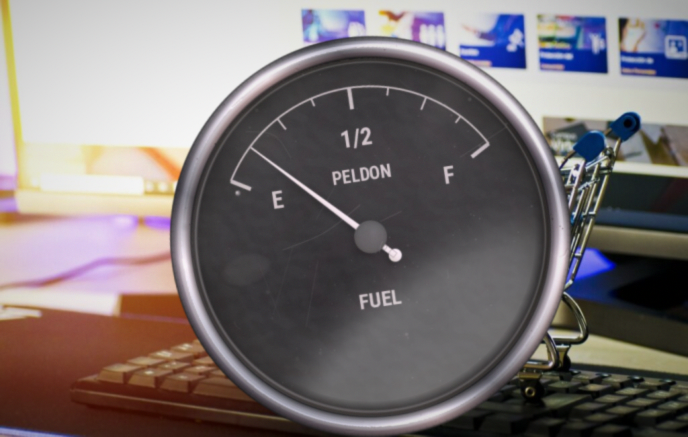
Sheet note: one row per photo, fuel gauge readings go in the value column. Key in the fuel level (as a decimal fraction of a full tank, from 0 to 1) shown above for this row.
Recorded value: 0.125
